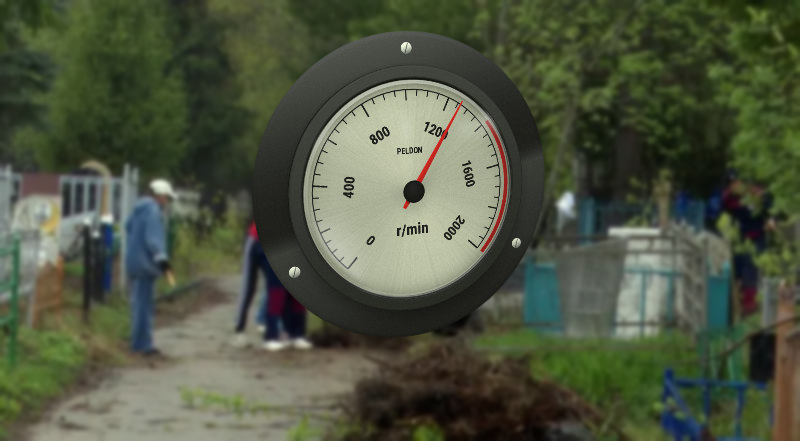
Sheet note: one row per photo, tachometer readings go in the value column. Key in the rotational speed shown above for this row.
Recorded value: 1250 rpm
